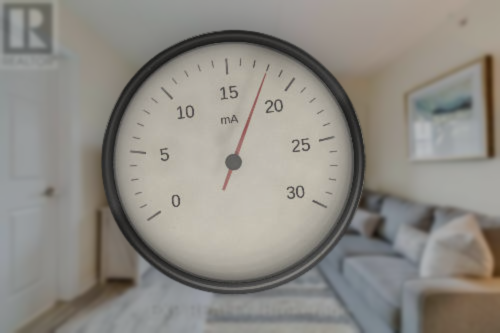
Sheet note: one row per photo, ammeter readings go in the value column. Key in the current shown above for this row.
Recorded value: 18 mA
